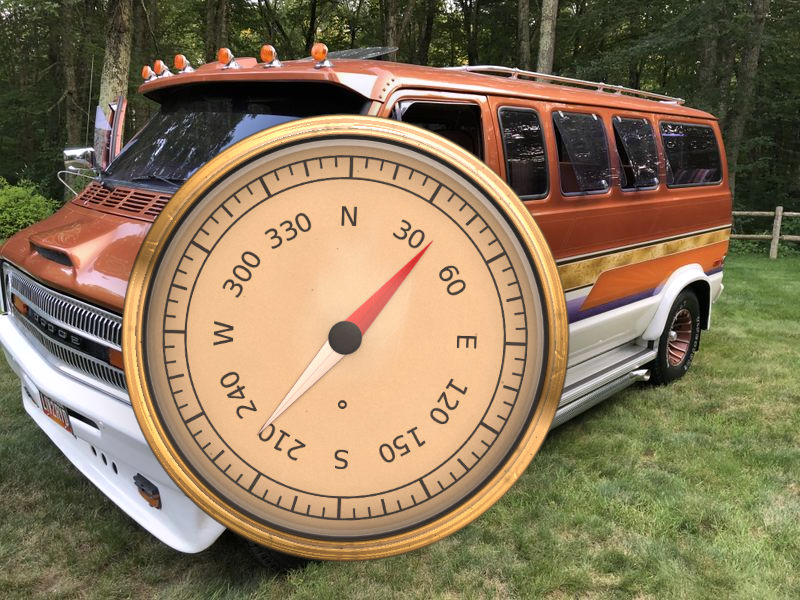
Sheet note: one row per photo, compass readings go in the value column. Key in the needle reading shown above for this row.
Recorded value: 40 °
